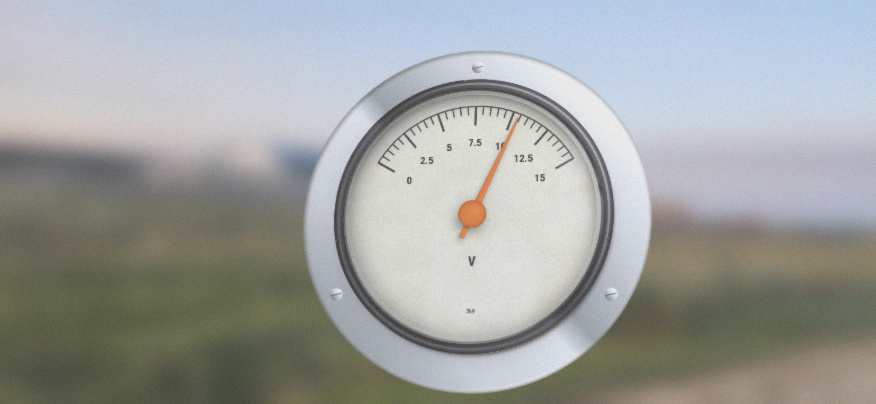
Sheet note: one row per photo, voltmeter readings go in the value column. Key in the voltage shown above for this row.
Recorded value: 10.5 V
